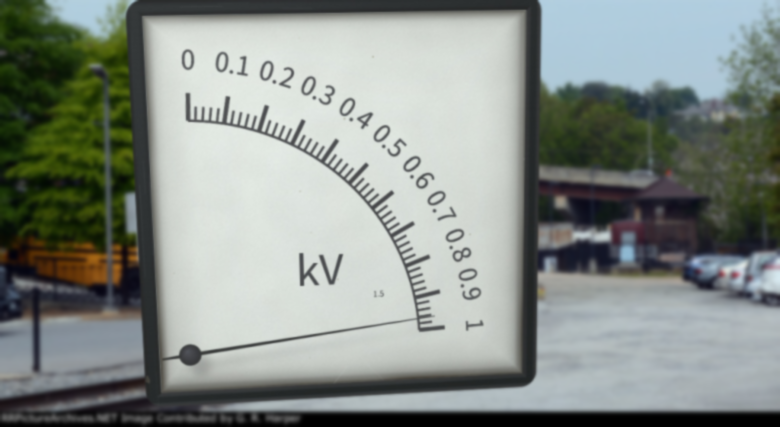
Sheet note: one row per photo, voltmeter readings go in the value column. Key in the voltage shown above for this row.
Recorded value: 0.96 kV
